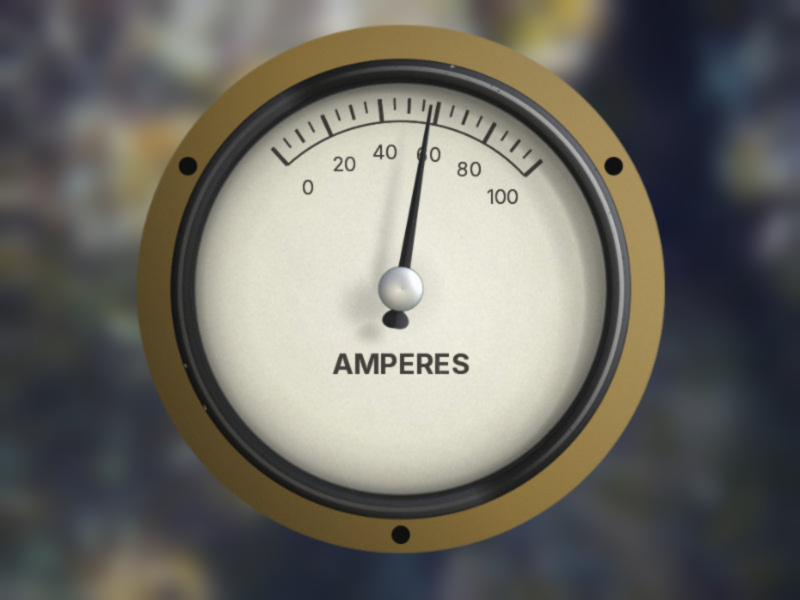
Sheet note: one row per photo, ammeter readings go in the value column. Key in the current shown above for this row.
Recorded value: 57.5 A
